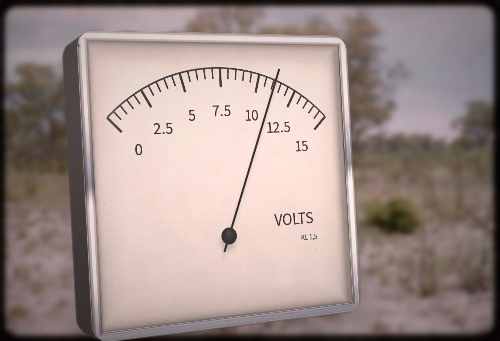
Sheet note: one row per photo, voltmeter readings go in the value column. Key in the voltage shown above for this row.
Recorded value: 11 V
